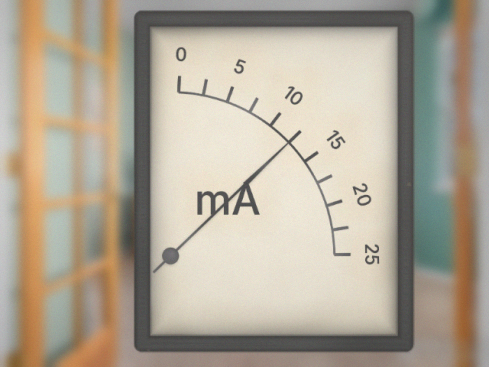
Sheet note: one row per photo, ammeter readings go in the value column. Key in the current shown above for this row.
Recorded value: 12.5 mA
